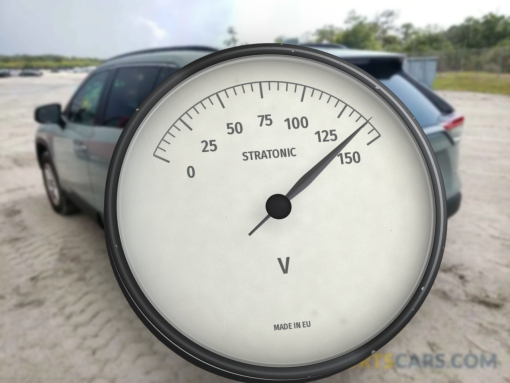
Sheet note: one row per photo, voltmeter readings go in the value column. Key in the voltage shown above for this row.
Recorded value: 140 V
